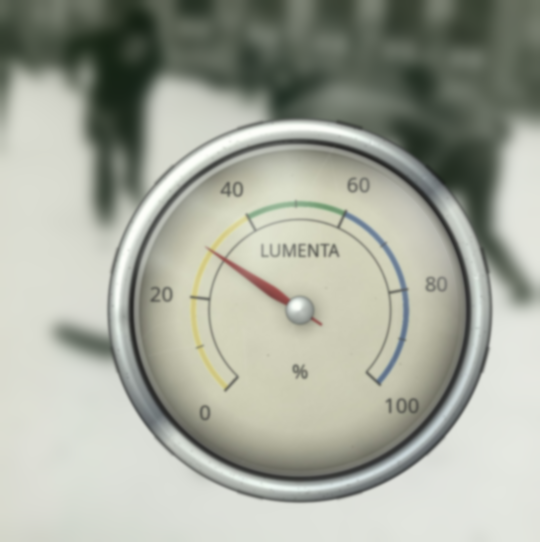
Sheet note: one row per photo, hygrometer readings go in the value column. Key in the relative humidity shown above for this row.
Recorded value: 30 %
